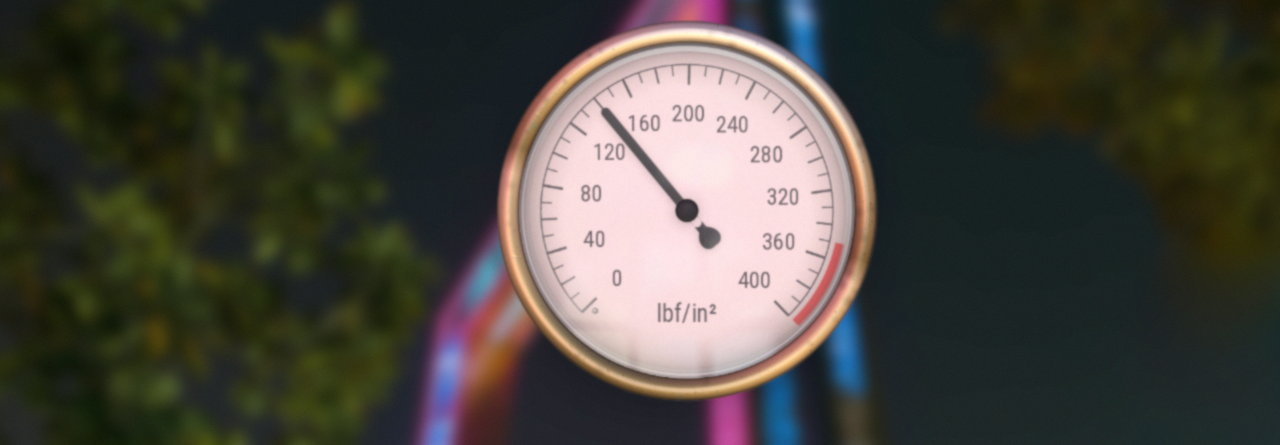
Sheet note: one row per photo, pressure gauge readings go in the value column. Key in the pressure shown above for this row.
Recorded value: 140 psi
